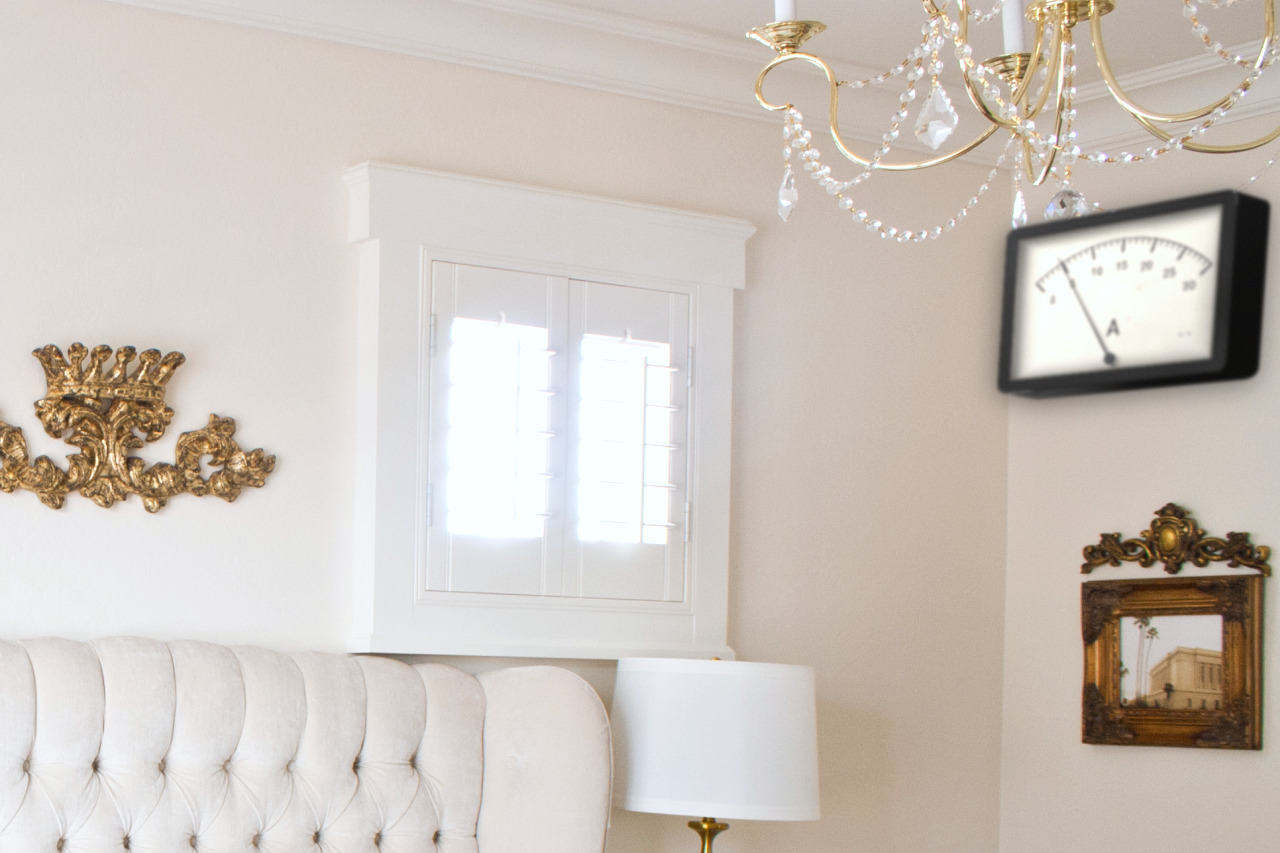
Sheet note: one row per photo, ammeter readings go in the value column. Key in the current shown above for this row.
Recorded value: 5 A
